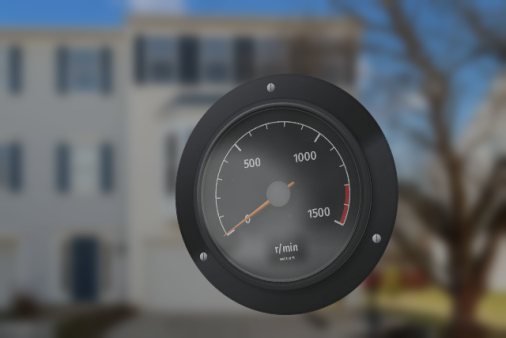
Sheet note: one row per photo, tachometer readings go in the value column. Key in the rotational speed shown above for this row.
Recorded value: 0 rpm
